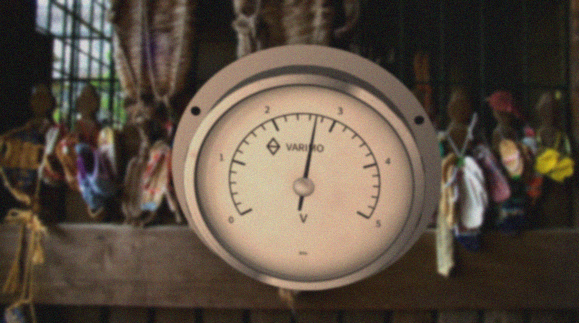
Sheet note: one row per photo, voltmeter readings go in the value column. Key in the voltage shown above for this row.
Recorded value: 2.7 V
